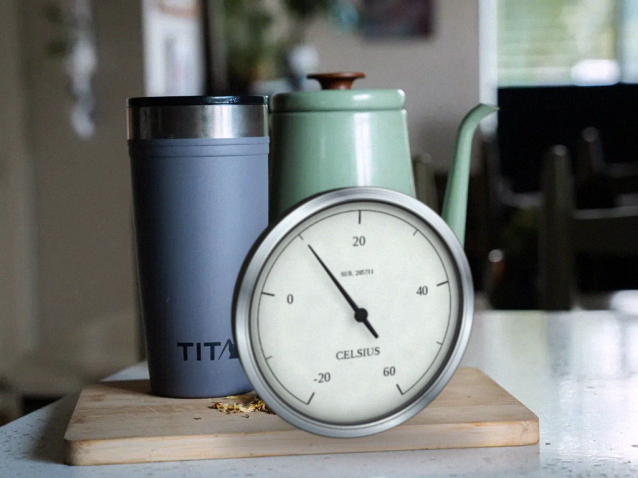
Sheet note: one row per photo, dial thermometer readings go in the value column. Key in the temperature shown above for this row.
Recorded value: 10 °C
